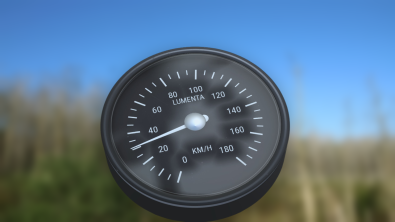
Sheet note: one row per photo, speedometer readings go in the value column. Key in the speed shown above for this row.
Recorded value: 30 km/h
